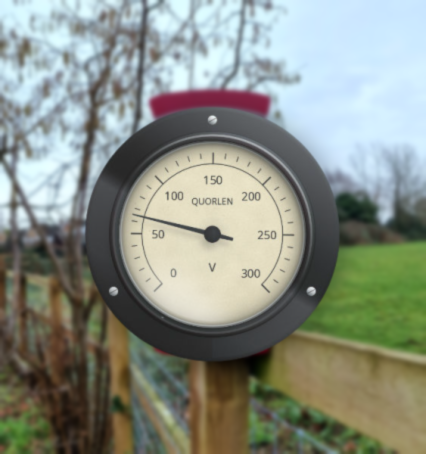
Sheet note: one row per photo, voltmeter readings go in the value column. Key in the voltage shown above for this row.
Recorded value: 65 V
